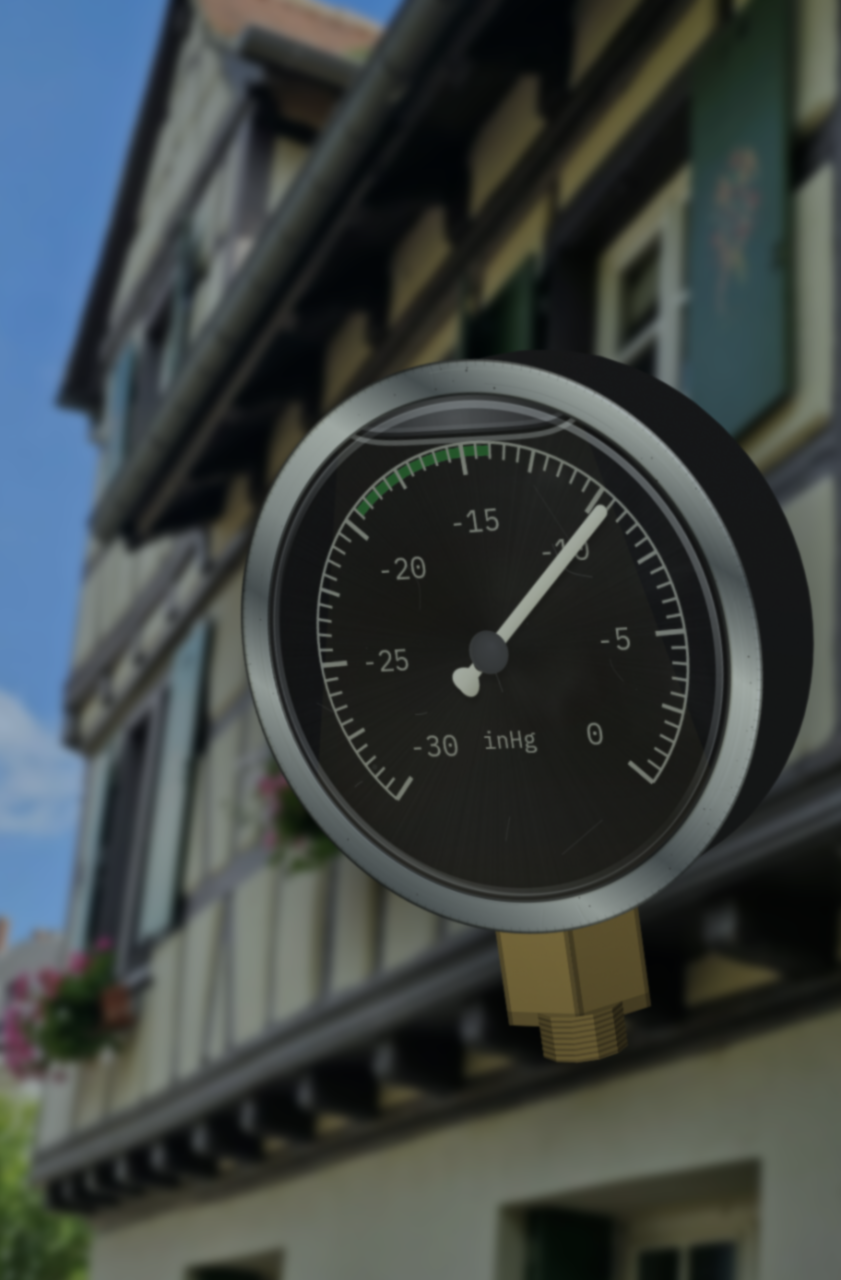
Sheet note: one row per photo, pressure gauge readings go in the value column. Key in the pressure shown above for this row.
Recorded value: -9.5 inHg
